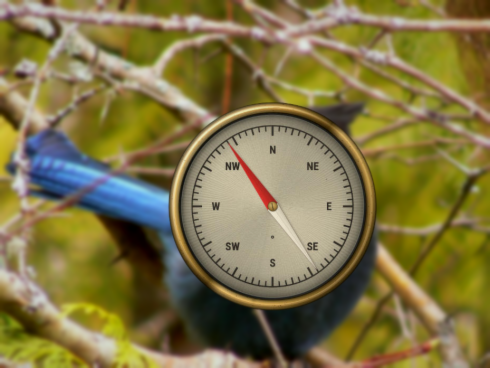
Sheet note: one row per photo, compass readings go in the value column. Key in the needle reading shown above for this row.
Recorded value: 325 °
